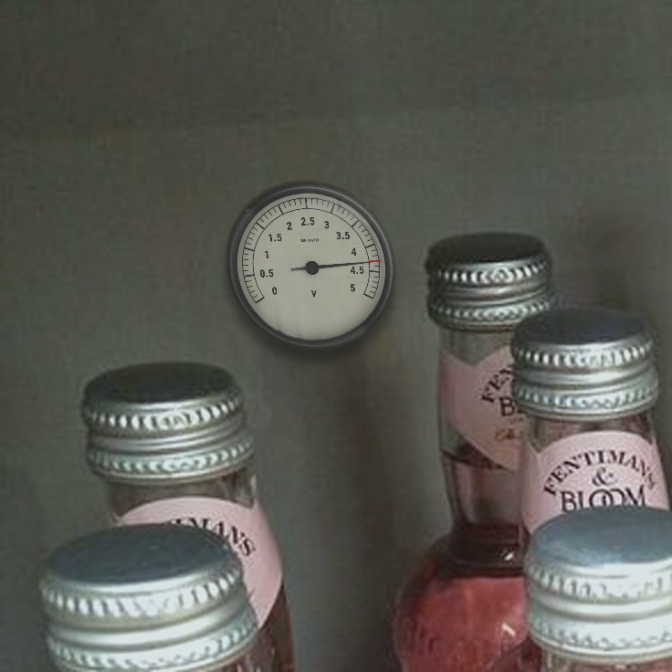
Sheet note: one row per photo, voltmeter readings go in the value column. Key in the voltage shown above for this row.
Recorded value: 4.3 V
